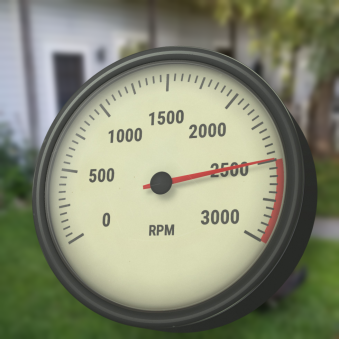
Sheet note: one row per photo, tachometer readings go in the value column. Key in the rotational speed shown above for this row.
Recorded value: 2500 rpm
